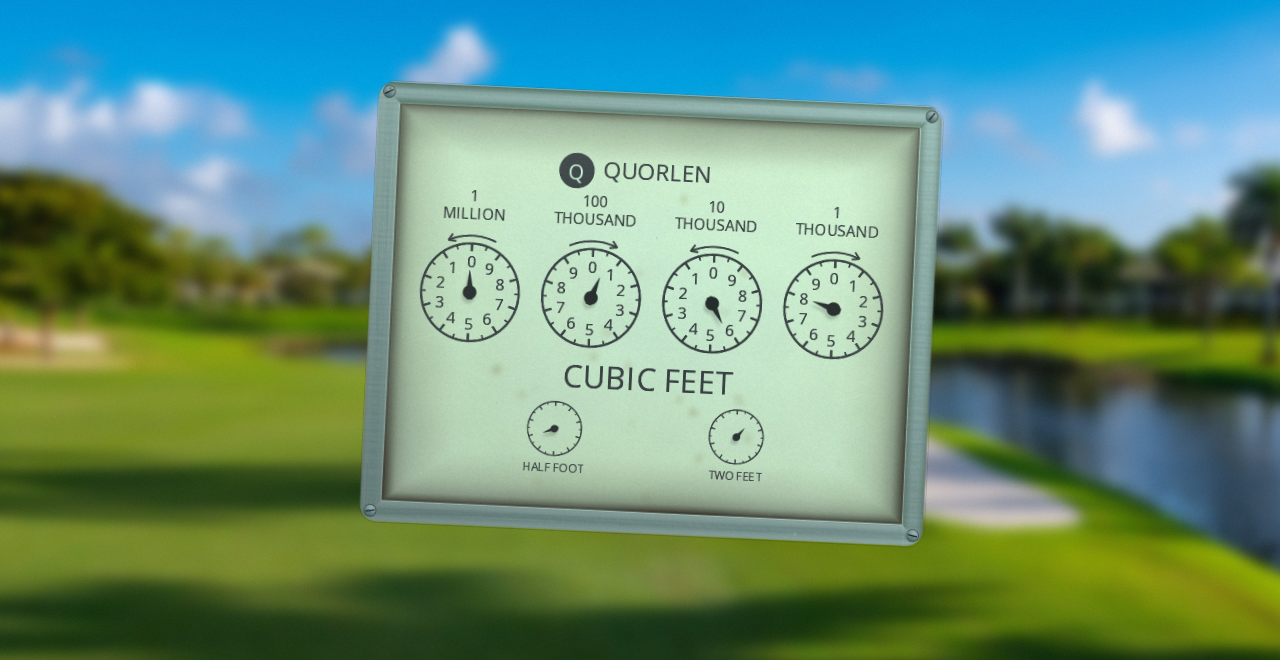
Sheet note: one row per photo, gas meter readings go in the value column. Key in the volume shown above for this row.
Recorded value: 5800 ft³
